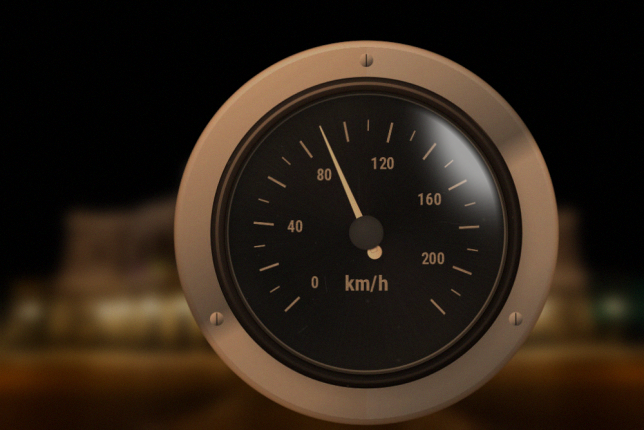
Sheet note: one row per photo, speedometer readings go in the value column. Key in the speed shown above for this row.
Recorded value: 90 km/h
